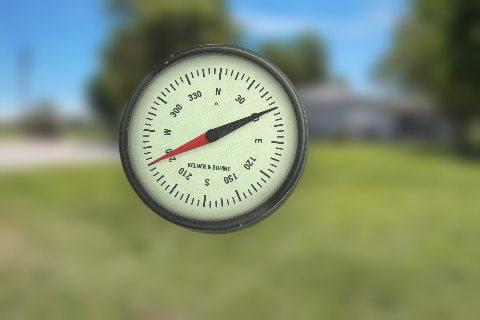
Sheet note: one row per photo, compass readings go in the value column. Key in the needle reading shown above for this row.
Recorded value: 240 °
